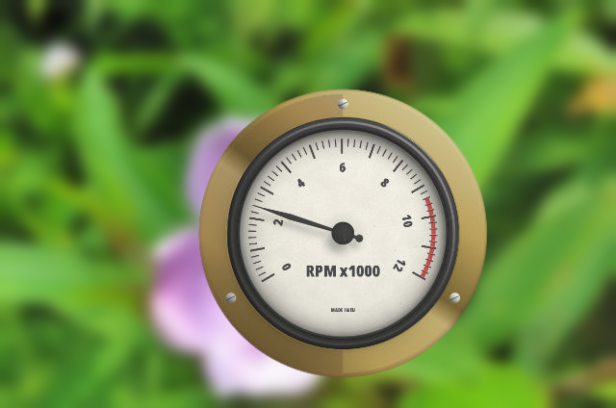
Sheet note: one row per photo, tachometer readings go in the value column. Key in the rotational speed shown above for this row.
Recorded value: 2400 rpm
